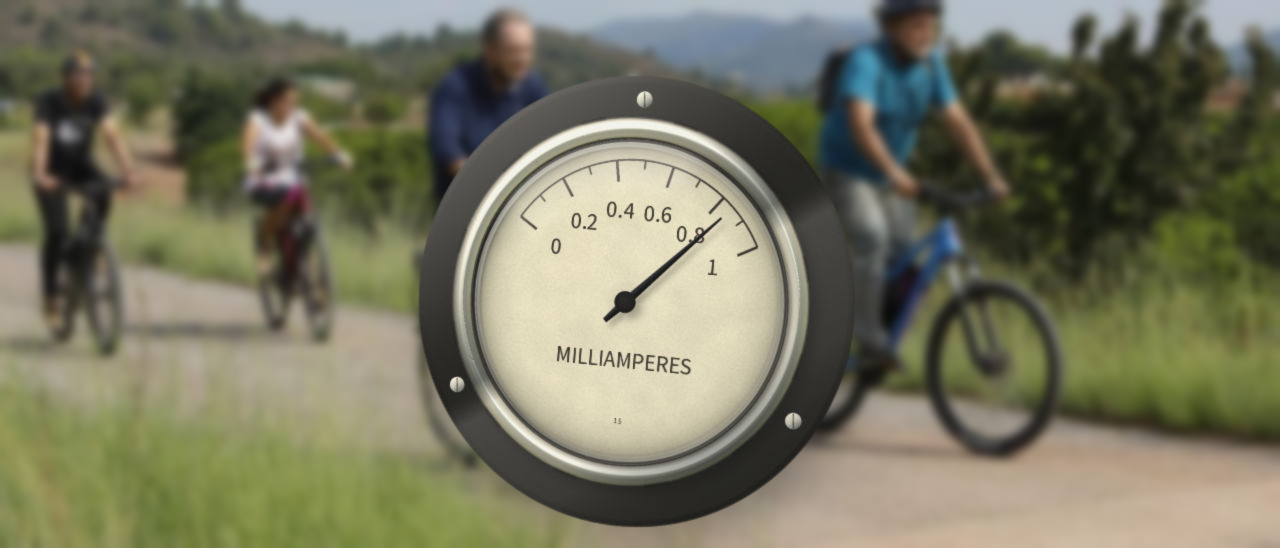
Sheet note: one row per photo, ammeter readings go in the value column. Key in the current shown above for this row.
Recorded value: 0.85 mA
